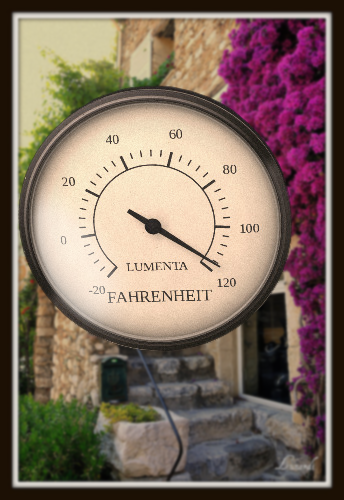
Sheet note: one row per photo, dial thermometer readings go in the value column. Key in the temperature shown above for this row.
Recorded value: 116 °F
